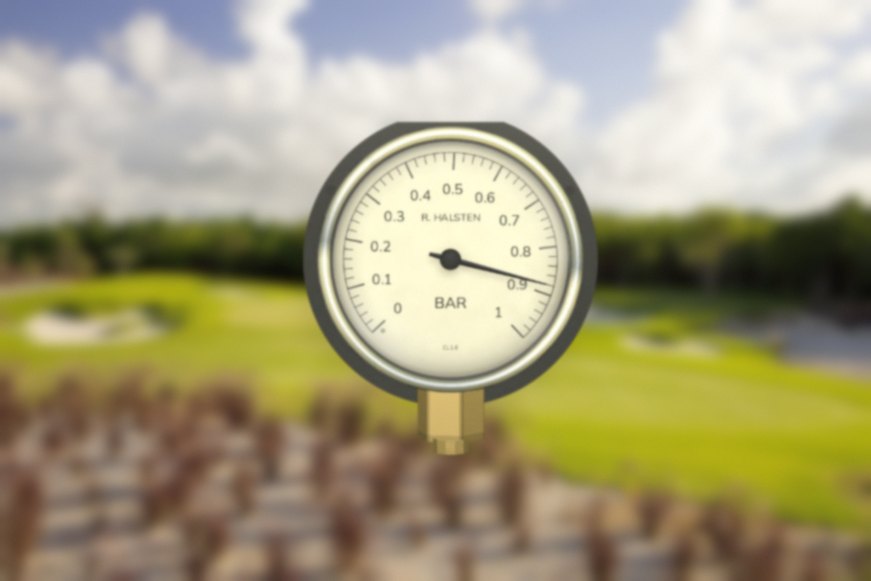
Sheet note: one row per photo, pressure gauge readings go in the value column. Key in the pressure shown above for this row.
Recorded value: 0.88 bar
